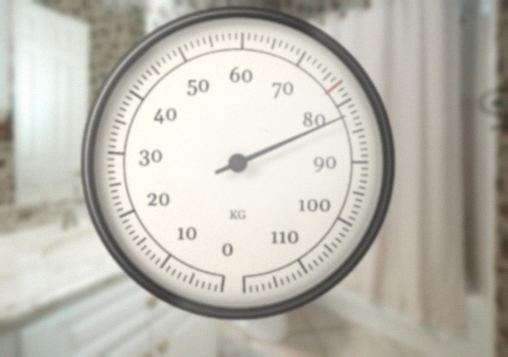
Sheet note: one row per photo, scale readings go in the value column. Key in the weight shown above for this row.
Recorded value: 82 kg
